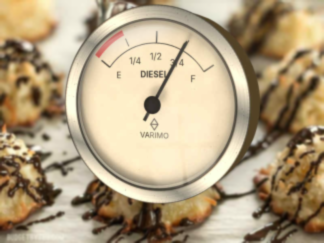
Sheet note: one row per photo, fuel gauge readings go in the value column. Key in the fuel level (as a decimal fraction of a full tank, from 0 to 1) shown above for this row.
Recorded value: 0.75
